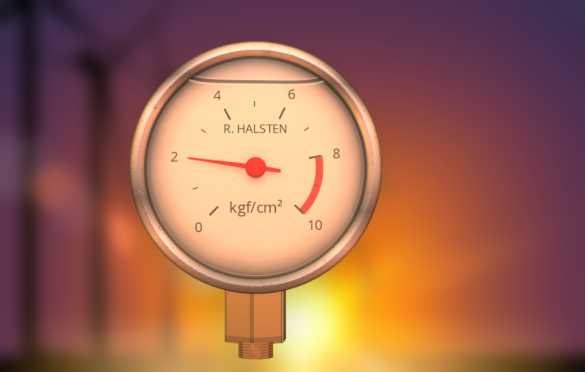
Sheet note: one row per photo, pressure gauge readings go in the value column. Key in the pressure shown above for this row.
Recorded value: 2 kg/cm²
